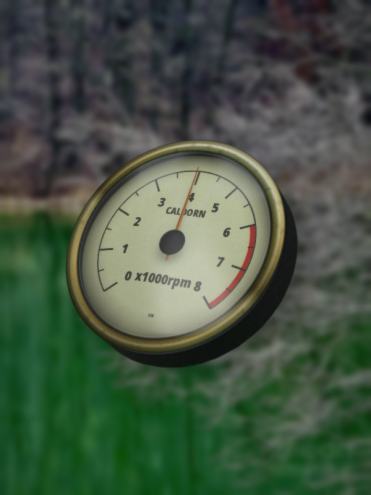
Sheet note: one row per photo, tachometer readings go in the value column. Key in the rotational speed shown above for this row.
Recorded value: 4000 rpm
